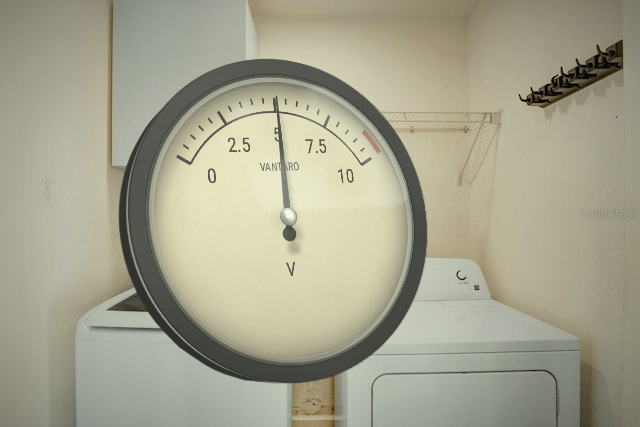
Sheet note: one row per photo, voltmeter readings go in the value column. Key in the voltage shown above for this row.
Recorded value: 5 V
